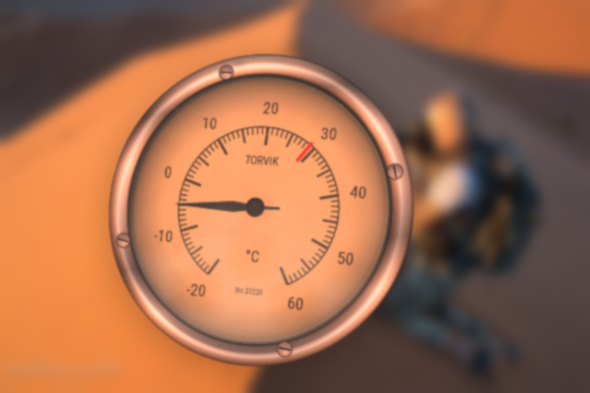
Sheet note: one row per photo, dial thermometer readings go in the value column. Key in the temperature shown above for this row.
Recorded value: -5 °C
